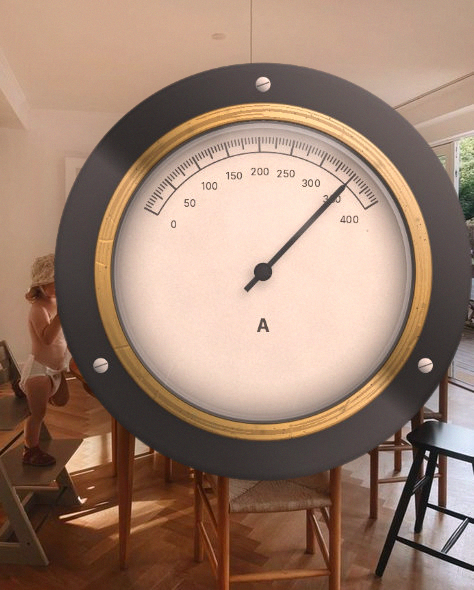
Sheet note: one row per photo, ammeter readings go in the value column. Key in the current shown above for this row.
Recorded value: 350 A
